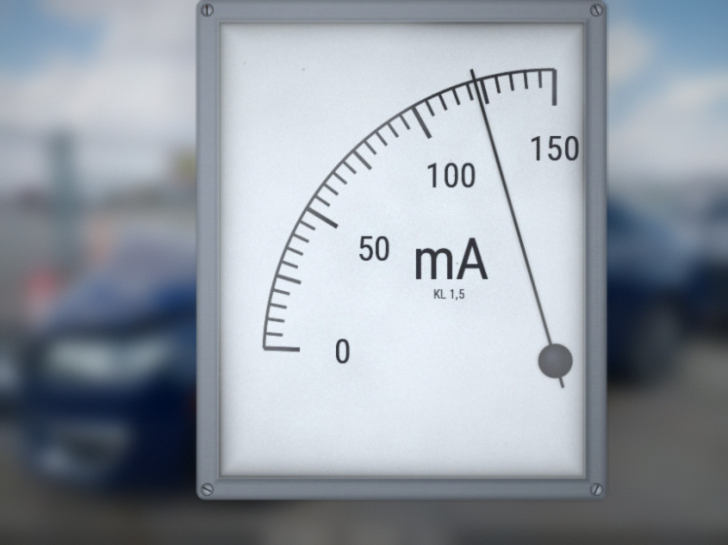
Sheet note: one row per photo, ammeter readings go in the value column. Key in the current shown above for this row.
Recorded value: 122.5 mA
